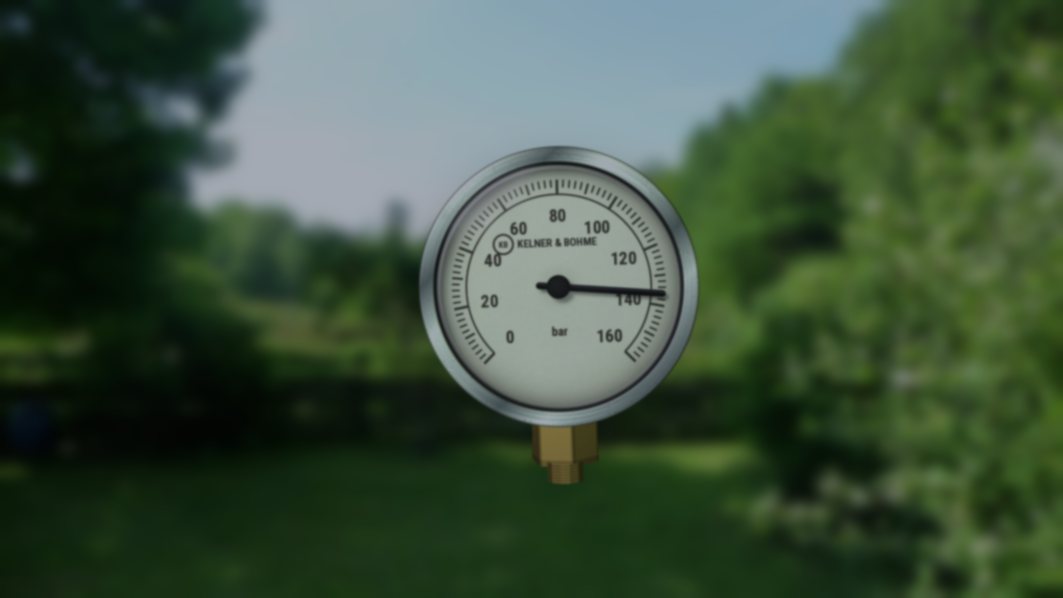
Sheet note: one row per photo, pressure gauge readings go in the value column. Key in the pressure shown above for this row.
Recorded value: 136 bar
